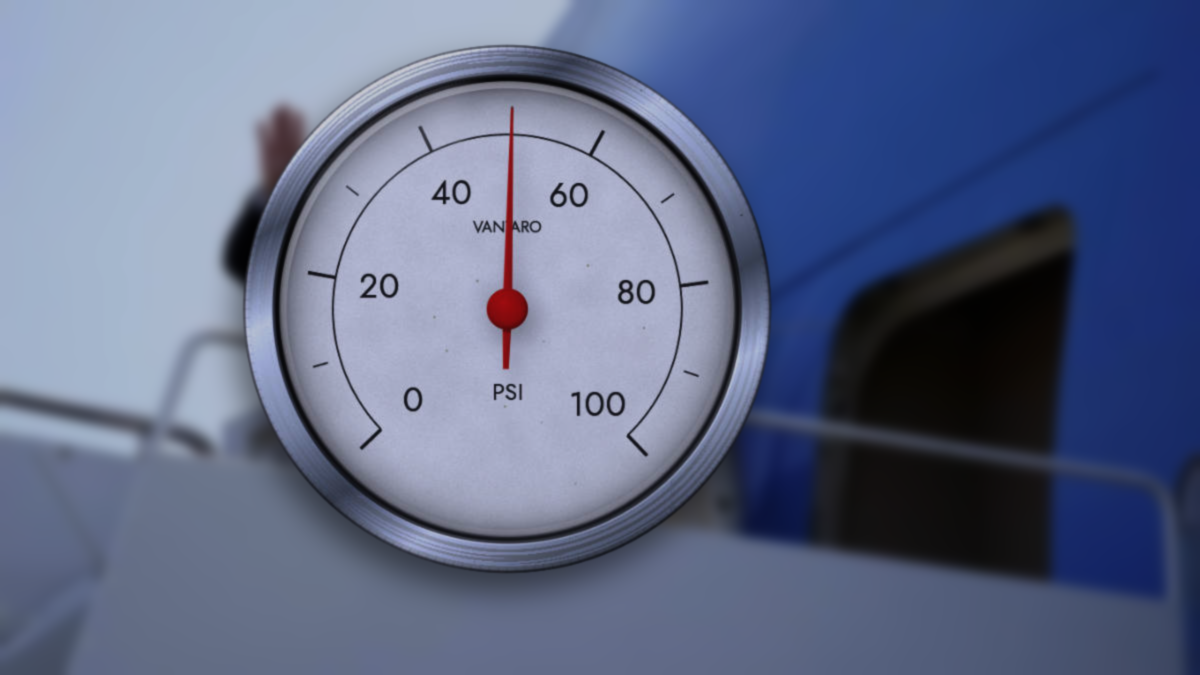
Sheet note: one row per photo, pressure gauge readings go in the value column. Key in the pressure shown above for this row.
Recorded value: 50 psi
